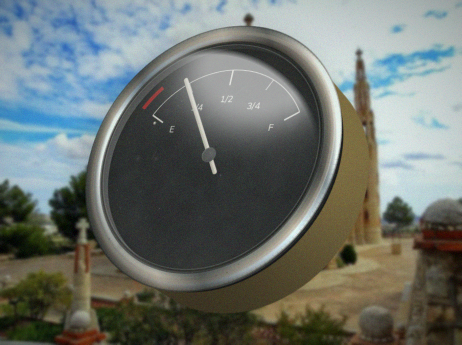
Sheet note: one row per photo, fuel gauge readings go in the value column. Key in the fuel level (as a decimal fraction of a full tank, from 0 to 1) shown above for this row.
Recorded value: 0.25
